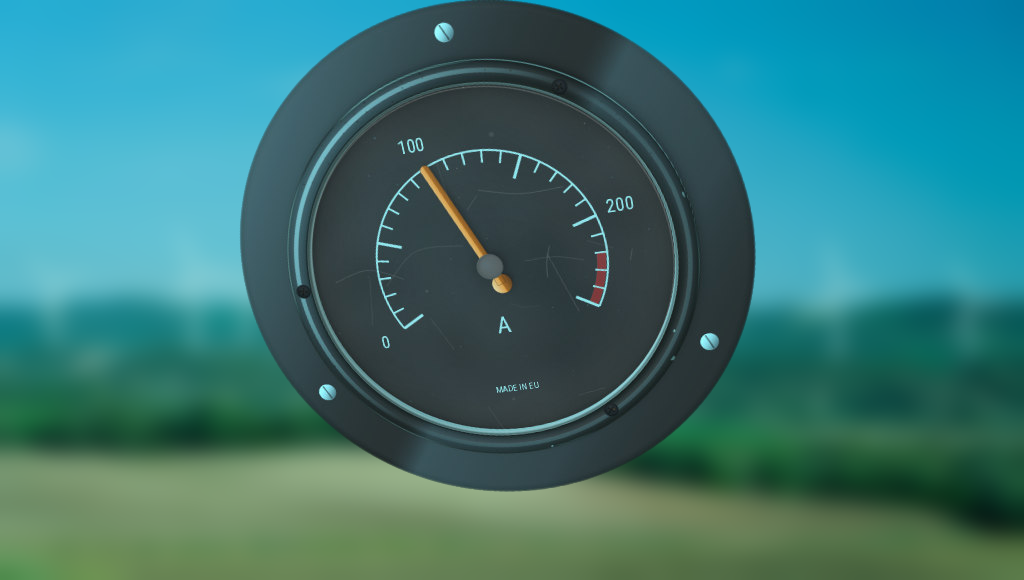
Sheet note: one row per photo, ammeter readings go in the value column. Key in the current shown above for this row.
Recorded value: 100 A
